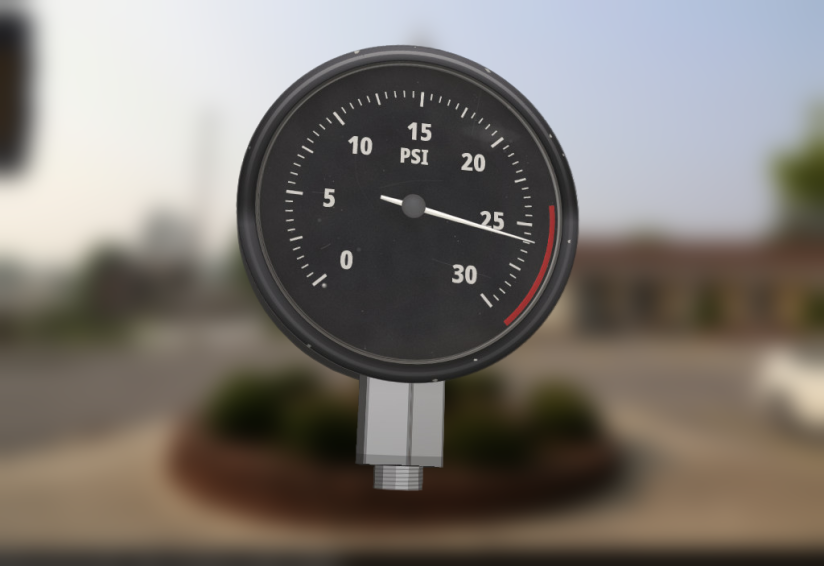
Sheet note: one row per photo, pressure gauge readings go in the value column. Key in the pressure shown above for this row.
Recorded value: 26 psi
